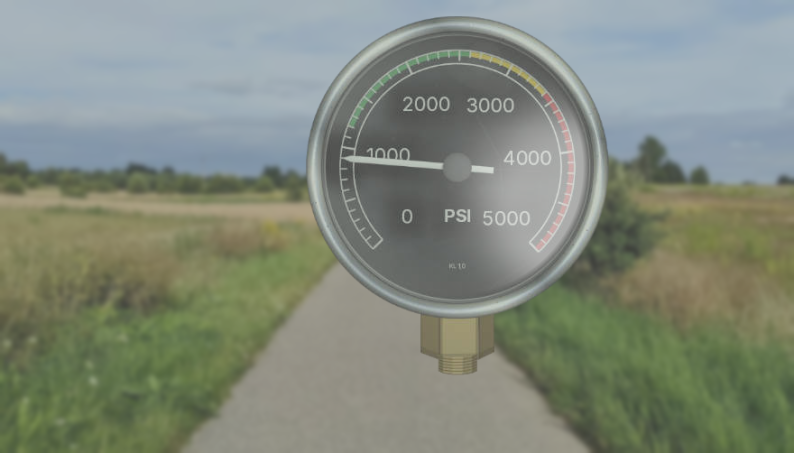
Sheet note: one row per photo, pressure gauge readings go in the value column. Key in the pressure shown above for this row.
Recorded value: 900 psi
